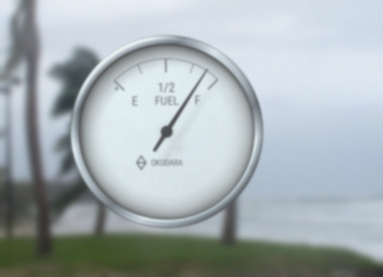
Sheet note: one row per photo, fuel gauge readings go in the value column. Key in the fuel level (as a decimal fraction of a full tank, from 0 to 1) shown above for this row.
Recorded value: 0.875
